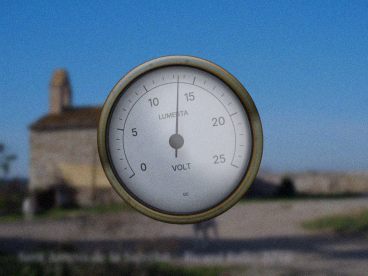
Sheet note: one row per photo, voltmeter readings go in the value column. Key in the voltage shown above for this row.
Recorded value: 13.5 V
